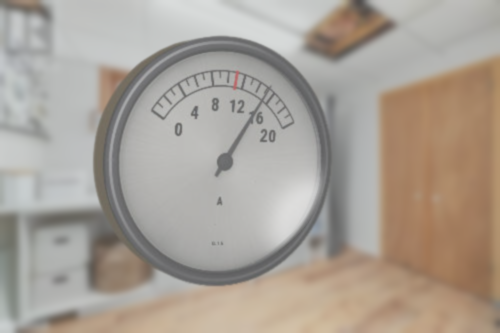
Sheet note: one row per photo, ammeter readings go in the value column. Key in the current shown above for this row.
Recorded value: 15 A
